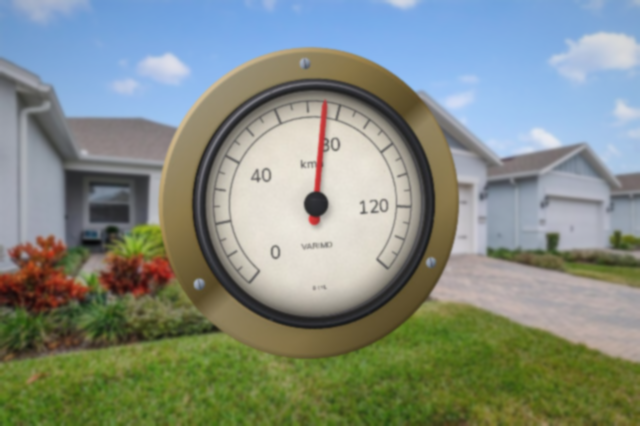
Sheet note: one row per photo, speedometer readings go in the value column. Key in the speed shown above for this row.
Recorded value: 75 km/h
